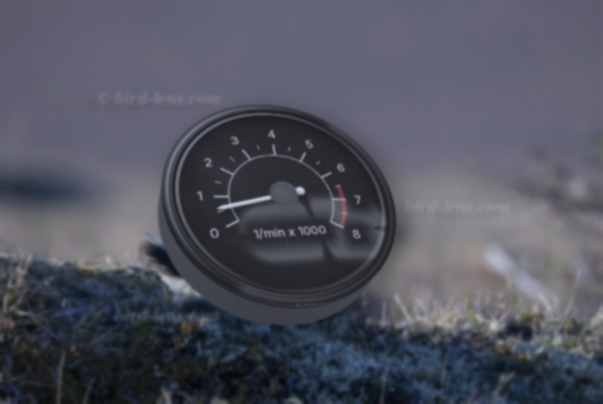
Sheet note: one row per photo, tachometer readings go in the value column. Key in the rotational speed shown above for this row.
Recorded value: 500 rpm
